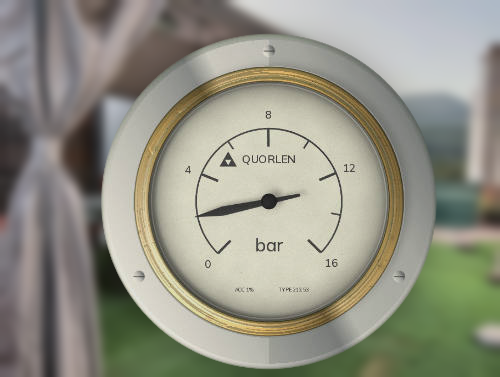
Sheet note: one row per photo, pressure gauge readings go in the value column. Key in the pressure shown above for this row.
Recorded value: 2 bar
